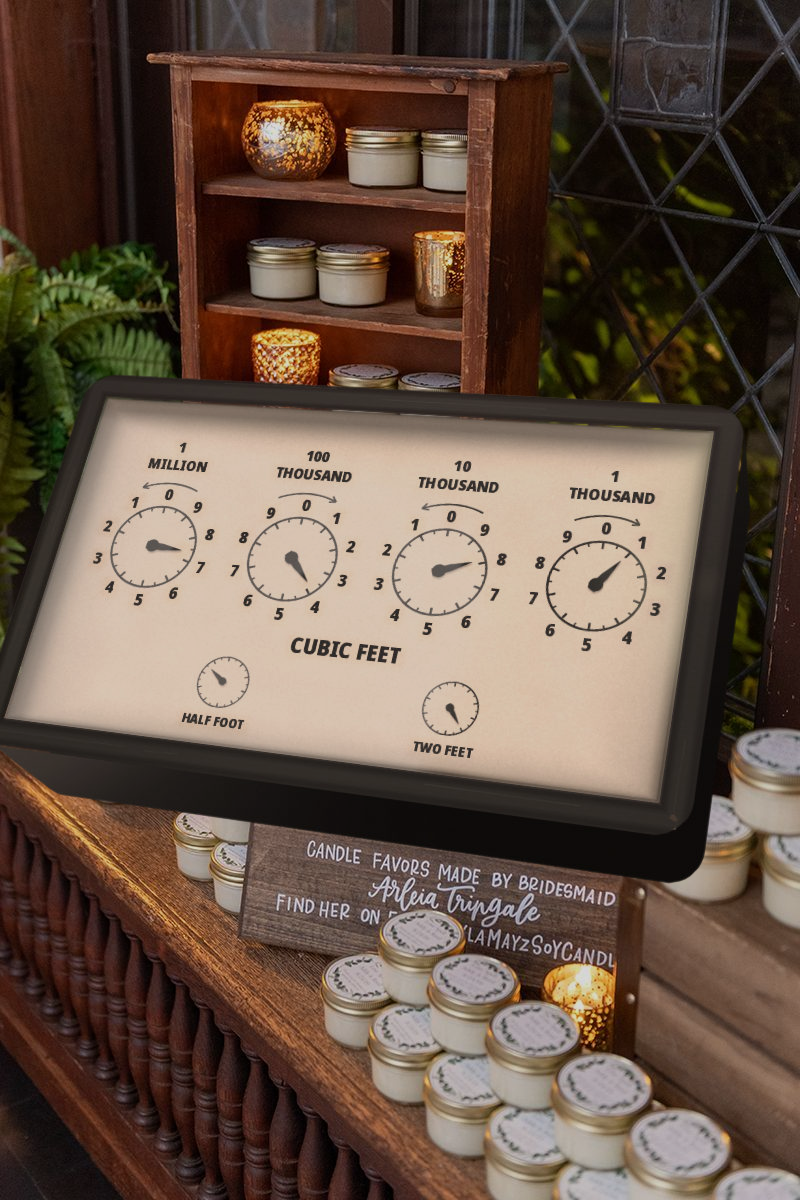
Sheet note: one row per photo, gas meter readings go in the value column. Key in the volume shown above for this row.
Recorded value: 738100 ft³
